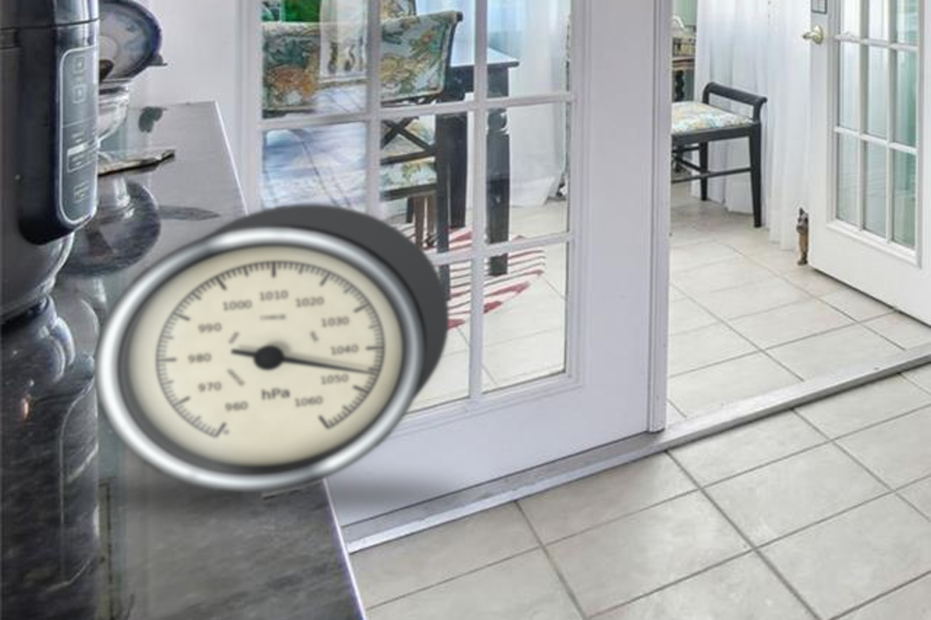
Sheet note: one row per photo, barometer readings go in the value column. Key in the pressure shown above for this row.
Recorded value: 1045 hPa
